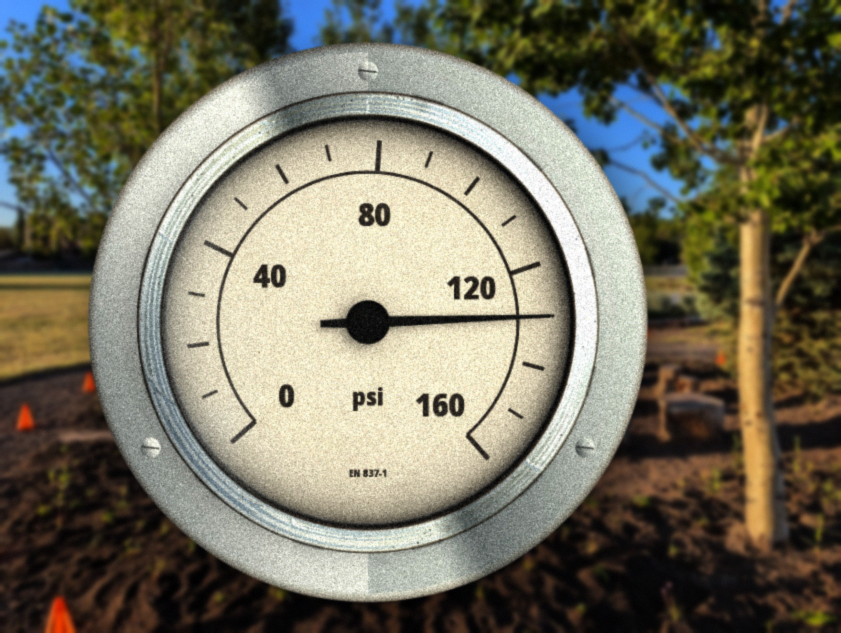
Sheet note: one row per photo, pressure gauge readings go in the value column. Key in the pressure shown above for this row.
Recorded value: 130 psi
